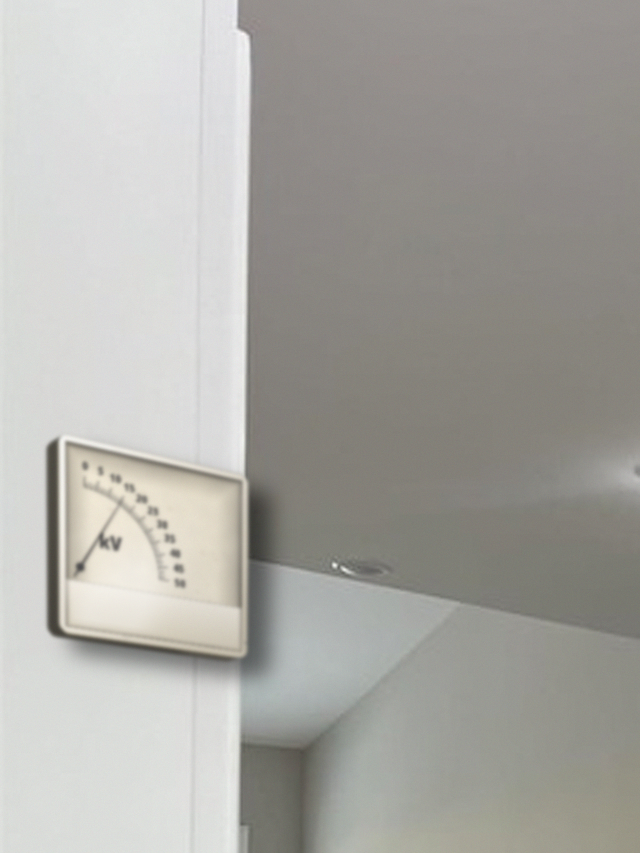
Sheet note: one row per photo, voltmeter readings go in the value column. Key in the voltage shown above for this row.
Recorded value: 15 kV
